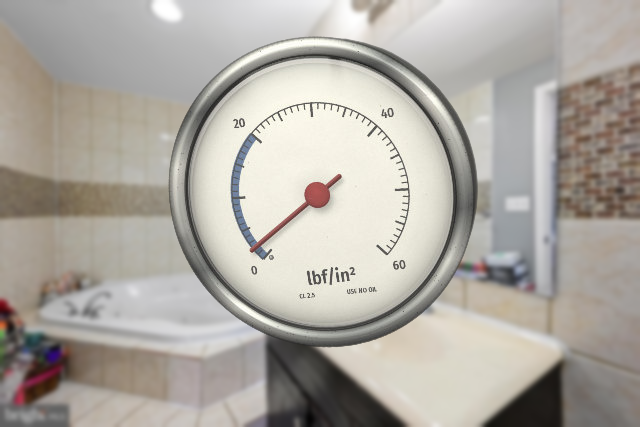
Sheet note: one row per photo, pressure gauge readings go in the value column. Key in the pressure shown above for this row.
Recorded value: 2 psi
